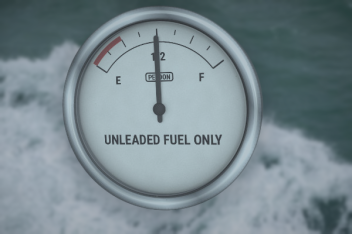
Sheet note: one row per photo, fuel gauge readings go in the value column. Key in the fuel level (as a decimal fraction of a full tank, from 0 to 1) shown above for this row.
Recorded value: 0.5
